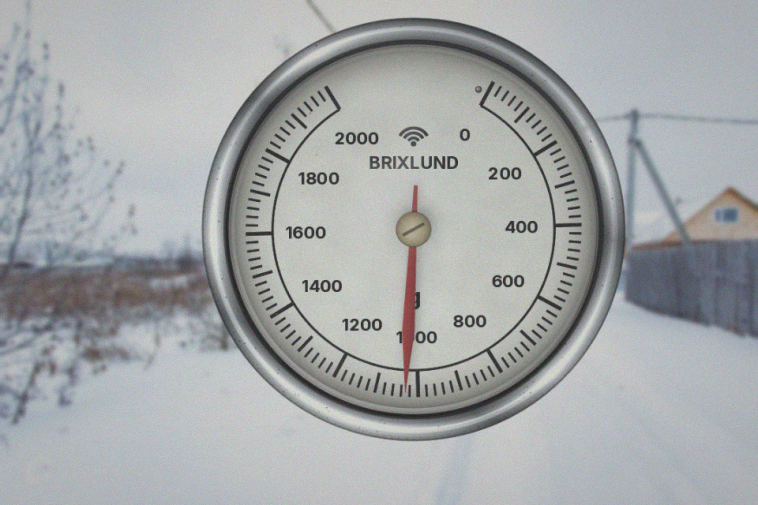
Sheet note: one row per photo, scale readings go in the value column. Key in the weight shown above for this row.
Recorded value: 1030 g
